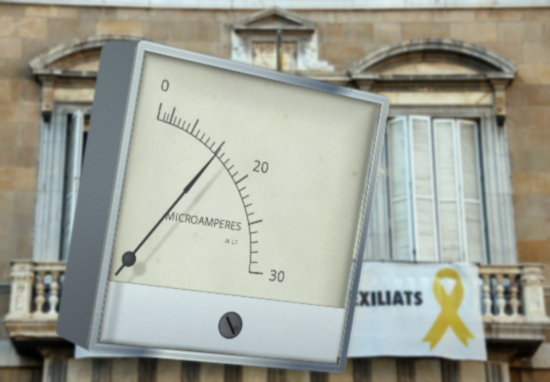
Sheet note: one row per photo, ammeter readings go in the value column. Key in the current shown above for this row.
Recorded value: 15 µA
